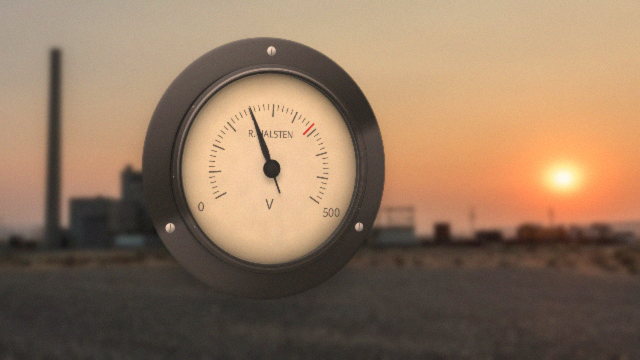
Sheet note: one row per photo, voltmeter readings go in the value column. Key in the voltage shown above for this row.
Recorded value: 200 V
